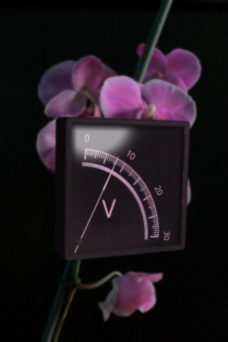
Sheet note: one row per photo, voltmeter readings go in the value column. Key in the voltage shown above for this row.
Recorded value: 7.5 V
